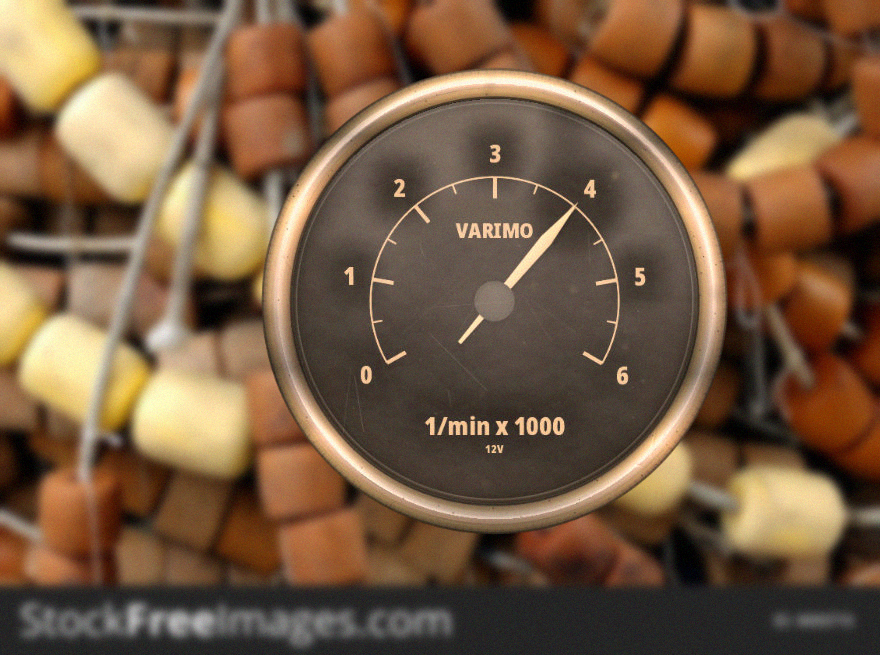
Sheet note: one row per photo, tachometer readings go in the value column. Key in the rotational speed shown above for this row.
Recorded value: 4000 rpm
